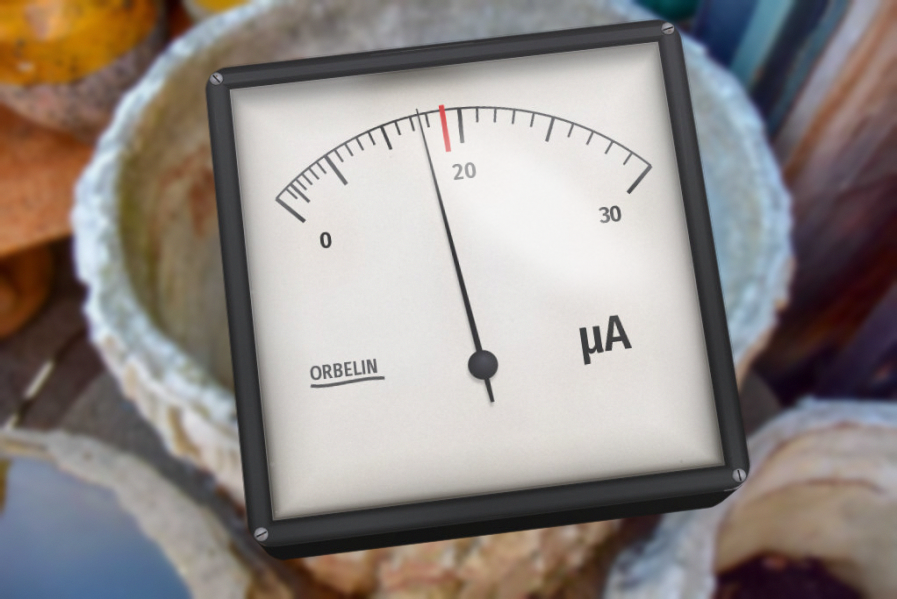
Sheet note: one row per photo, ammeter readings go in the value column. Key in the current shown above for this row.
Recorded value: 17.5 µA
